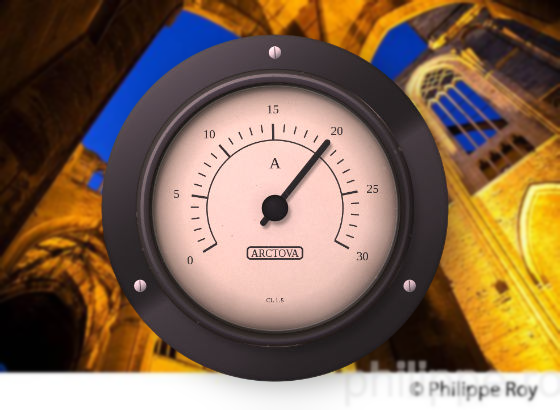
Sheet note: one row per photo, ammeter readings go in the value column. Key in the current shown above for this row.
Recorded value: 20 A
